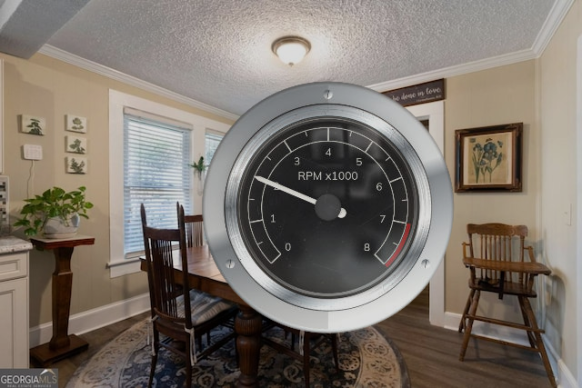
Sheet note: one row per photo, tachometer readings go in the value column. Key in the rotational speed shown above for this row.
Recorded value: 2000 rpm
